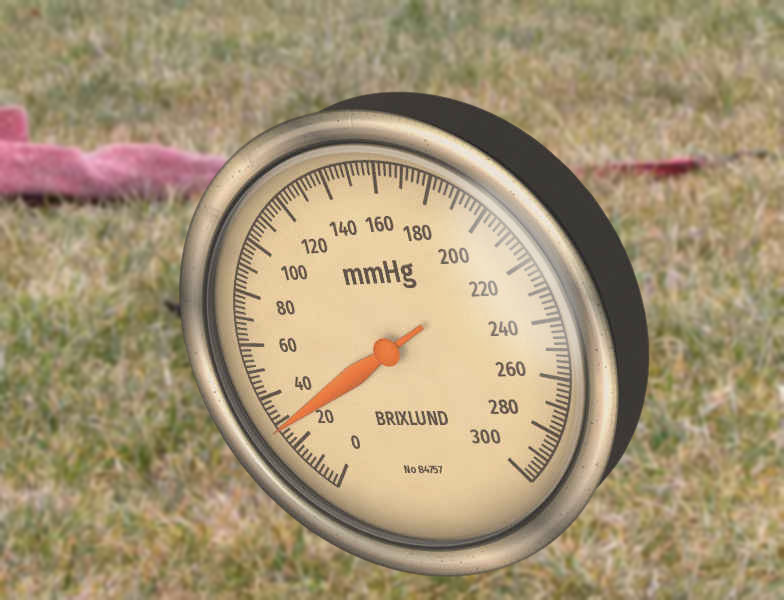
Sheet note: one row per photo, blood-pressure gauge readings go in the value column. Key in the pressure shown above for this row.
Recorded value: 28 mmHg
